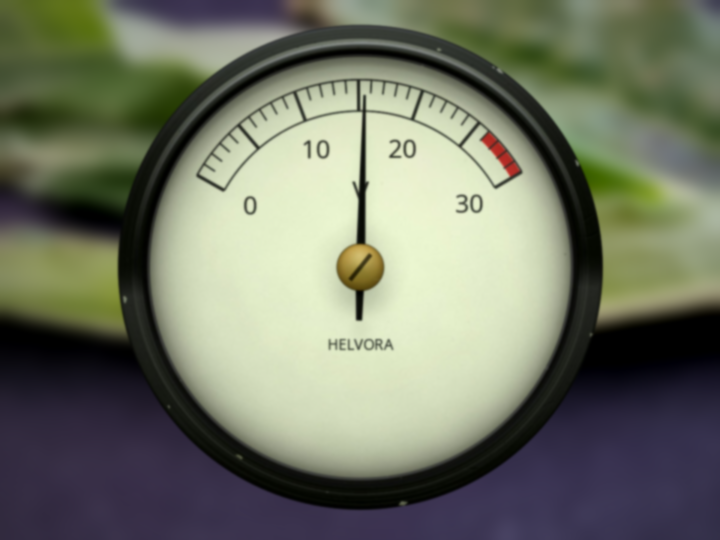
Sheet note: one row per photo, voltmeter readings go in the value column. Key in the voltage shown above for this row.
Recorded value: 15.5 V
